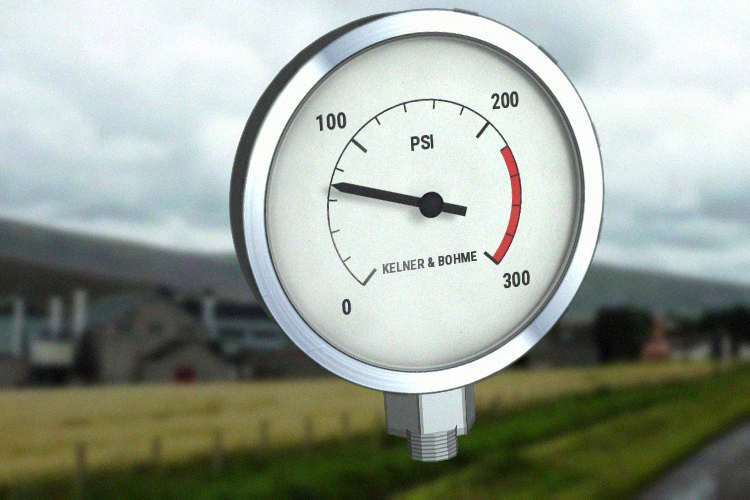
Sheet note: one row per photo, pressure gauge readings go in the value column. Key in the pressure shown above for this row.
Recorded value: 70 psi
